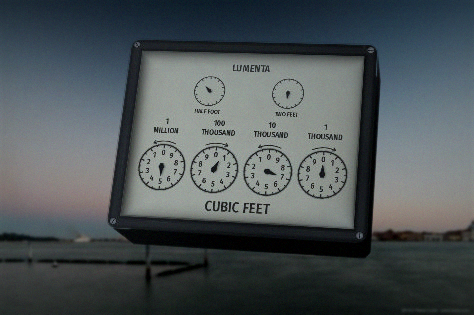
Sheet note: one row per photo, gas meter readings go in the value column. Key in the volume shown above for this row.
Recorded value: 507000 ft³
